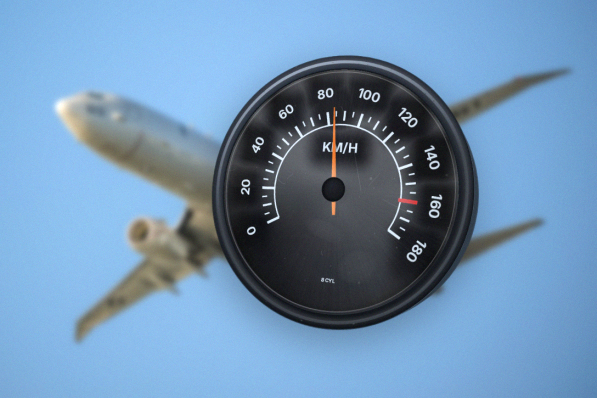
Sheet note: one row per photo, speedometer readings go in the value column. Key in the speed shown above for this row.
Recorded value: 85 km/h
